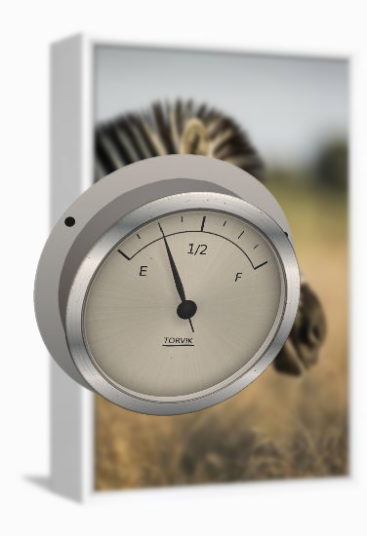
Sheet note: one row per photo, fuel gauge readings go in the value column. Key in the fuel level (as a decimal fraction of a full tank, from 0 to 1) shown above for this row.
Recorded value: 0.25
